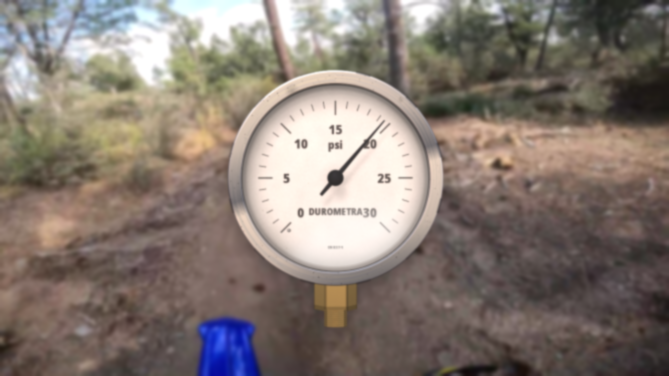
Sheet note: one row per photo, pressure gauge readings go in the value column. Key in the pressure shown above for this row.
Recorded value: 19.5 psi
